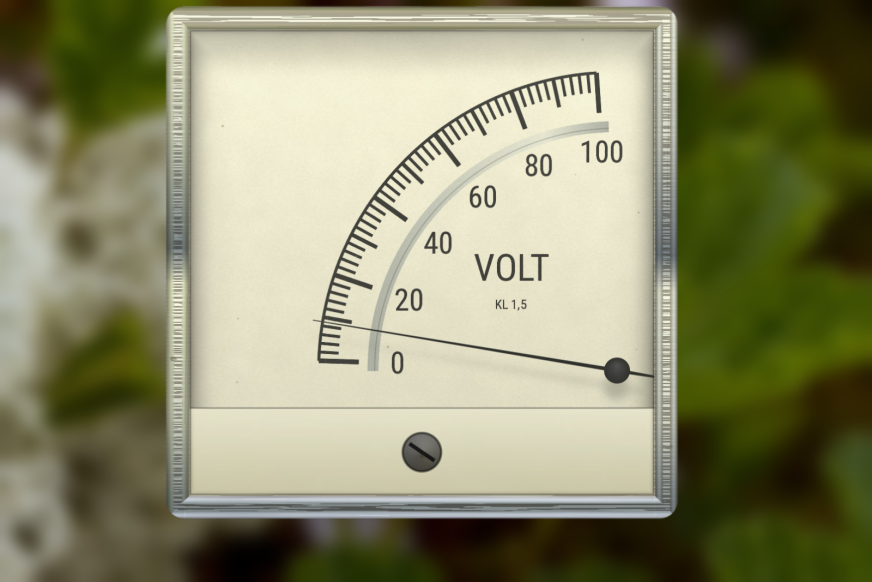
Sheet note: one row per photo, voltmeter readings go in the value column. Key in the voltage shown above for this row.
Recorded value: 9 V
